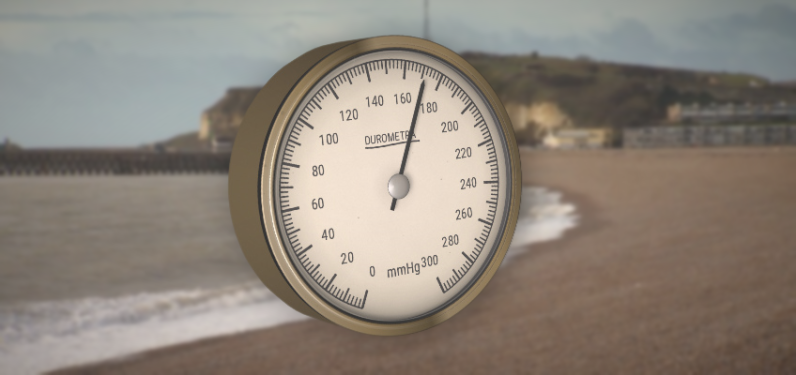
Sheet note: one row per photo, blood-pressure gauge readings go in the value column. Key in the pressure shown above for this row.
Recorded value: 170 mmHg
